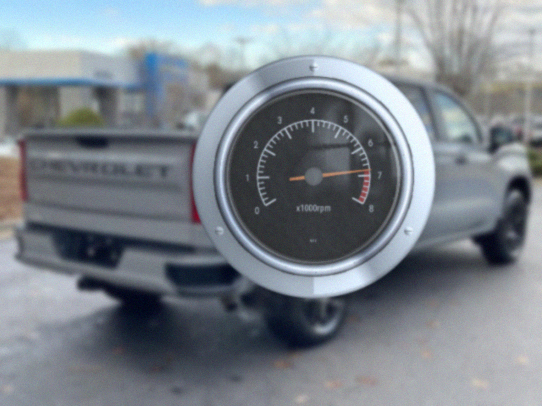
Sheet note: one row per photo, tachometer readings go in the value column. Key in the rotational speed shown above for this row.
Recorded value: 6800 rpm
